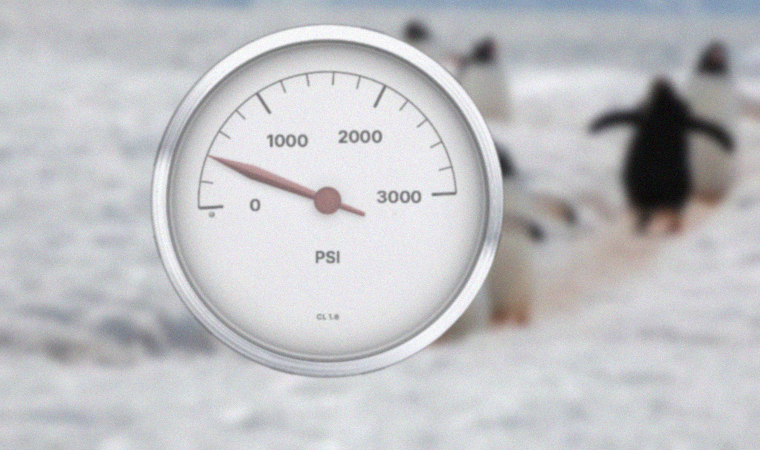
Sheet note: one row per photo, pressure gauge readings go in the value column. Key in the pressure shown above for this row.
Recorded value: 400 psi
